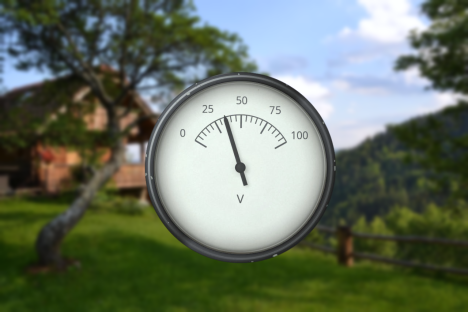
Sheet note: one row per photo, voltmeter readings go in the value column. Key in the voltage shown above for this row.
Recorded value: 35 V
